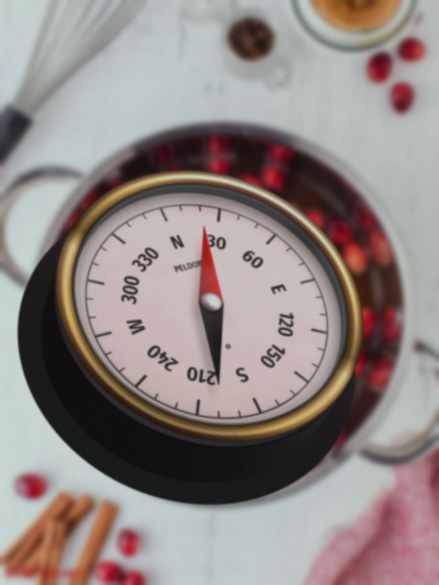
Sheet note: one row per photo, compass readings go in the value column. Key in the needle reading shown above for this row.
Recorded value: 20 °
